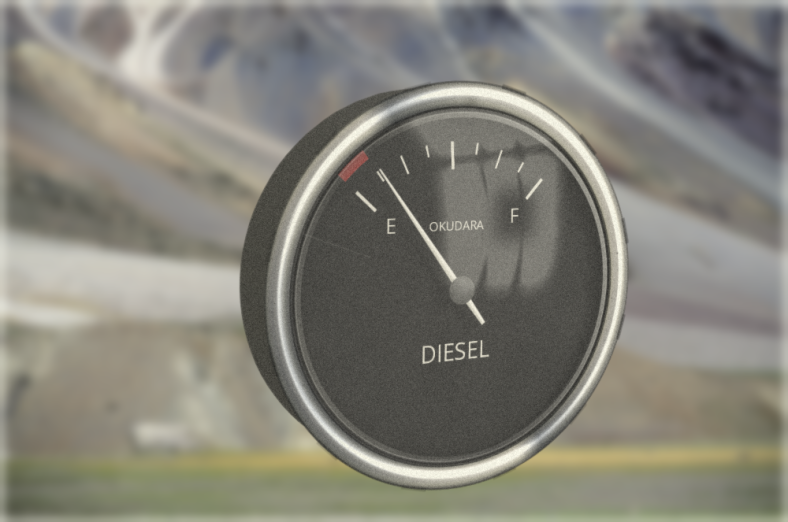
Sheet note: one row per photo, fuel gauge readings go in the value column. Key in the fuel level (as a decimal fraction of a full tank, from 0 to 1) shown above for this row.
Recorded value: 0.125
